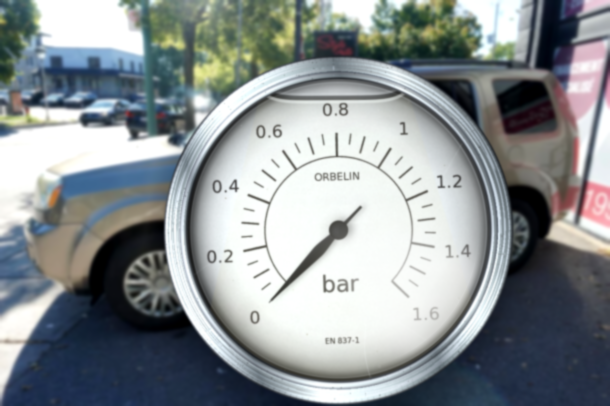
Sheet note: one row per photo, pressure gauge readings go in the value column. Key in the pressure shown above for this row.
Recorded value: 0 bar
